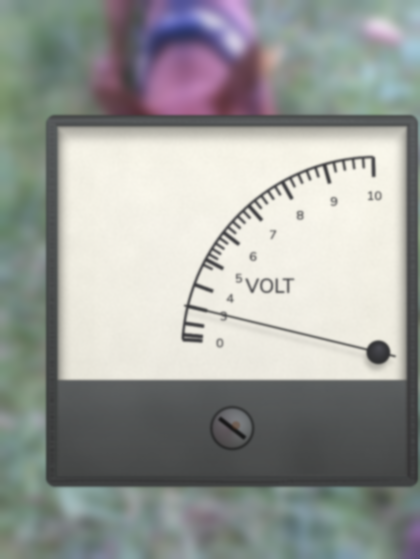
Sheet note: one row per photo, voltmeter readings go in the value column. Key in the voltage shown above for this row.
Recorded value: 3 V
